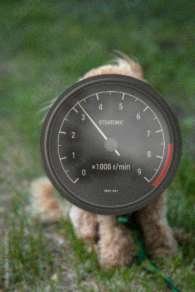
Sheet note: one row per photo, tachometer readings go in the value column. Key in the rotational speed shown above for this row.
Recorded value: 3250 rpm
